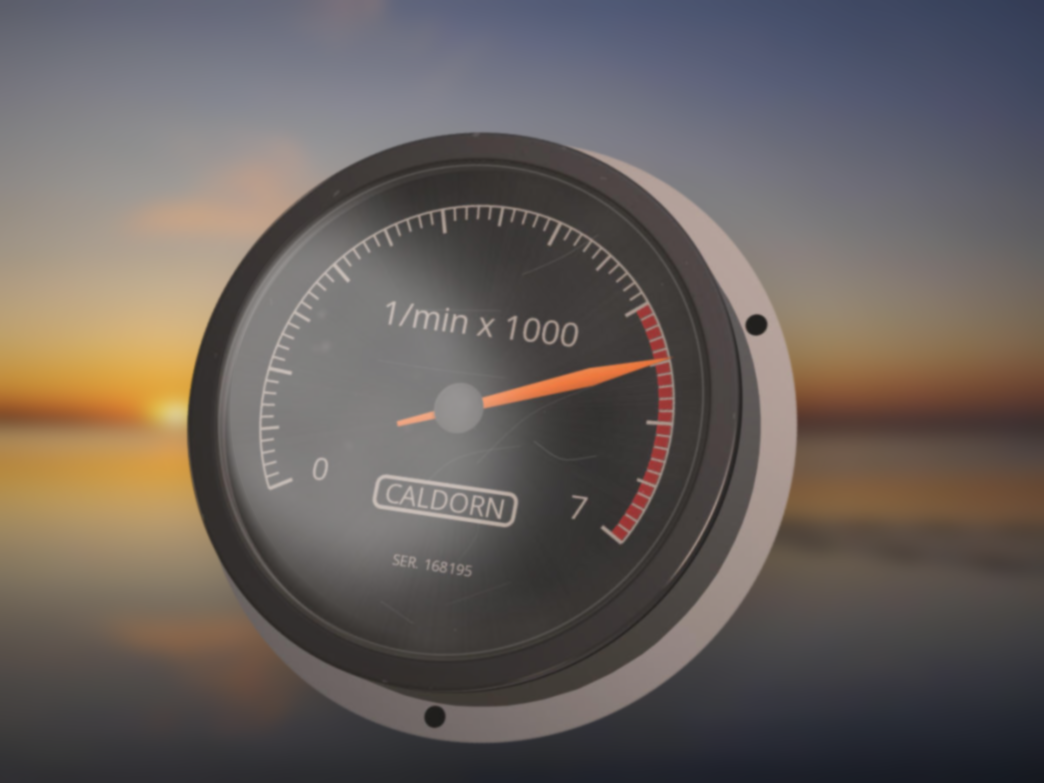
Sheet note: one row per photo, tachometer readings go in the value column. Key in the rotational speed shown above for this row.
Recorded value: 5500 rpm
